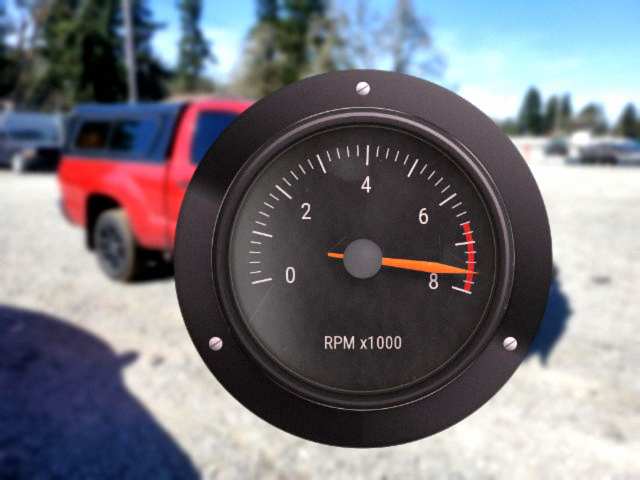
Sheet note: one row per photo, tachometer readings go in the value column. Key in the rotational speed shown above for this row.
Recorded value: 7600 rpm
